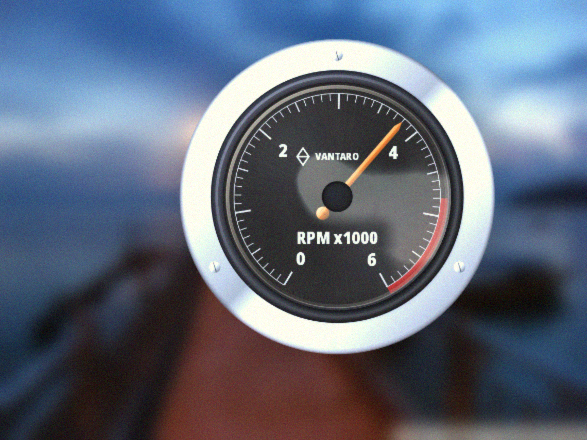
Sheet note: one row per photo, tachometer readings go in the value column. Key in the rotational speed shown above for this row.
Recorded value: 3800 rpm
